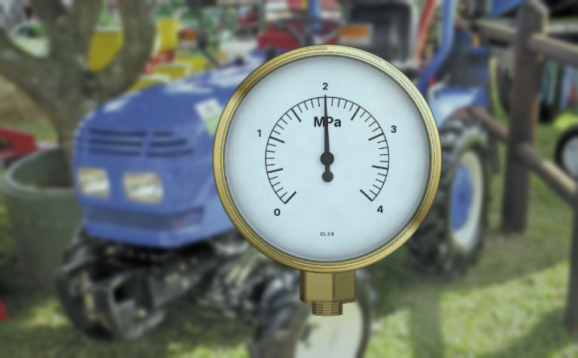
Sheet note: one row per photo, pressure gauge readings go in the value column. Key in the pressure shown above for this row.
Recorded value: 2 MPa
